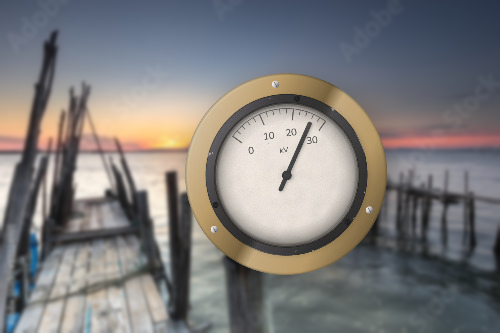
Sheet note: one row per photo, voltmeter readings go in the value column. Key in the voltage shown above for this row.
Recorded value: 26 kV
